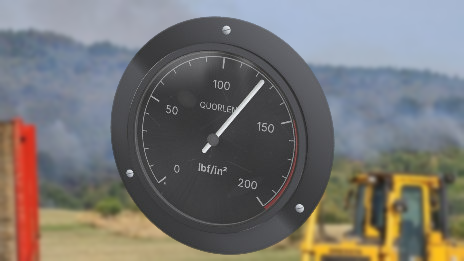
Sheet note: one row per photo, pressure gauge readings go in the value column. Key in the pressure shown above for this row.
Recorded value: 125 psi
